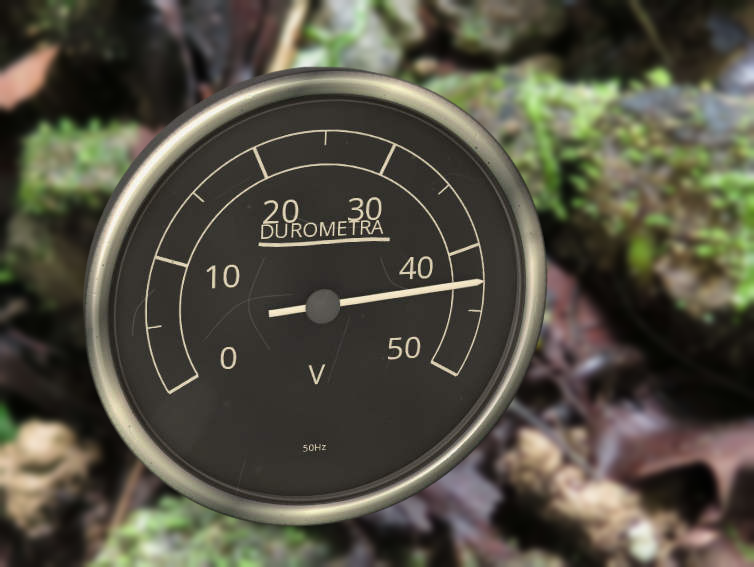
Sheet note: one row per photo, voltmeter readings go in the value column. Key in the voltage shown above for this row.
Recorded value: 42.5 V
